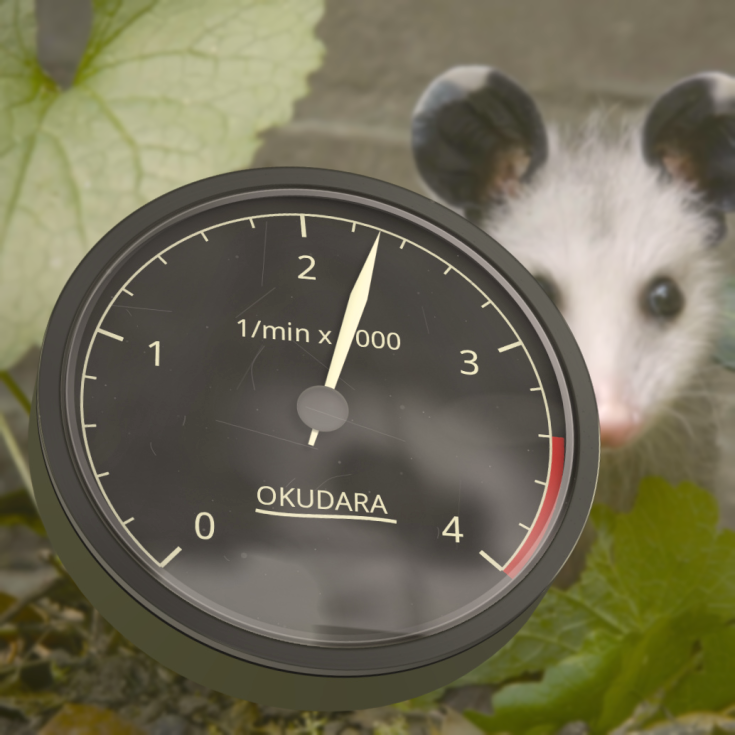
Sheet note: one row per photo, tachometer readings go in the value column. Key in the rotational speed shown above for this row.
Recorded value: 2300 rpm
